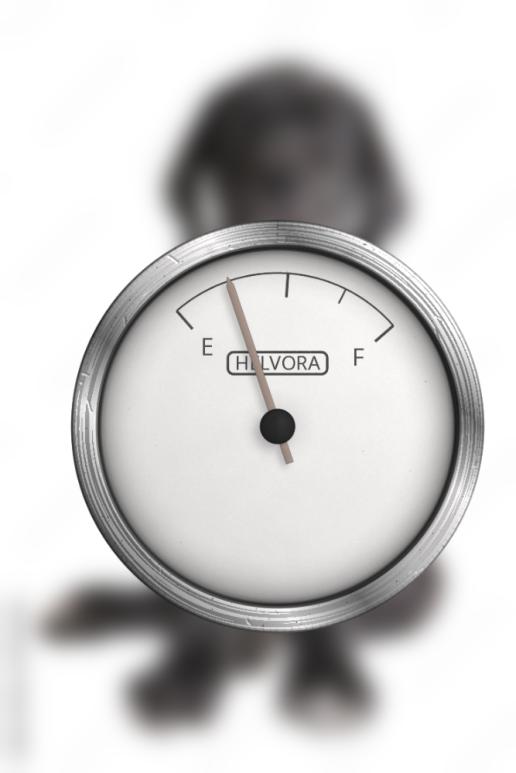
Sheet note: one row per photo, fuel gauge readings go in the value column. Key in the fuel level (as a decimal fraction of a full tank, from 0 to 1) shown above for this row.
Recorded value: 0.25
